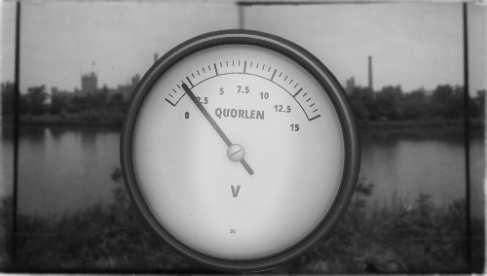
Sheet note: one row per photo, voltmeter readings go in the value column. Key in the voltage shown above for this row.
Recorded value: 2 V
